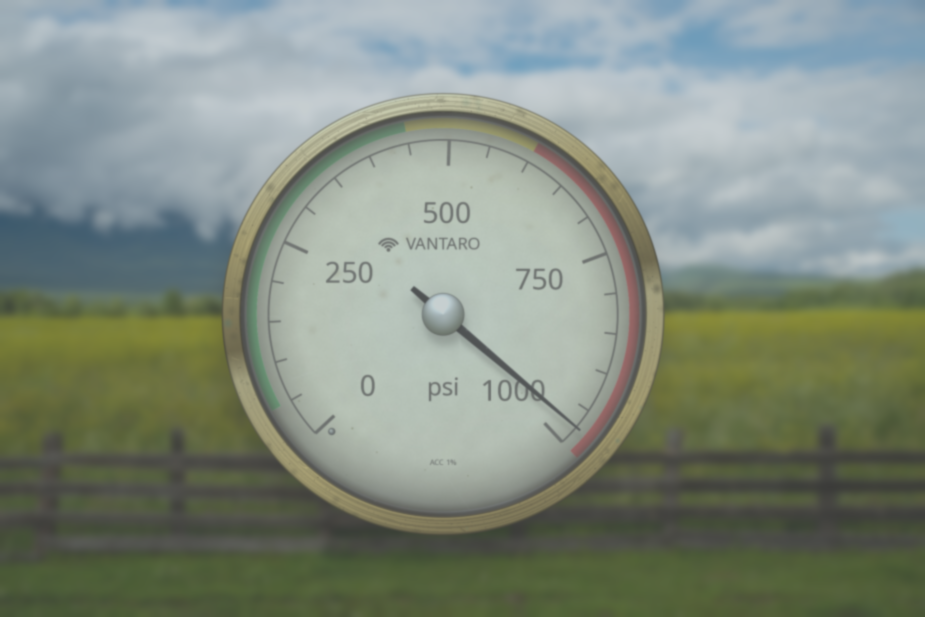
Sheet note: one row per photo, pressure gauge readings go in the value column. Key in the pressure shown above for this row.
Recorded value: 975 psi
